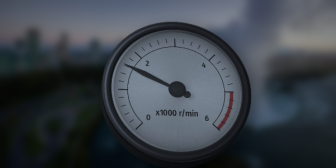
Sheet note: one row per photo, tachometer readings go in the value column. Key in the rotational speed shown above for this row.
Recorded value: 1600 rpm
